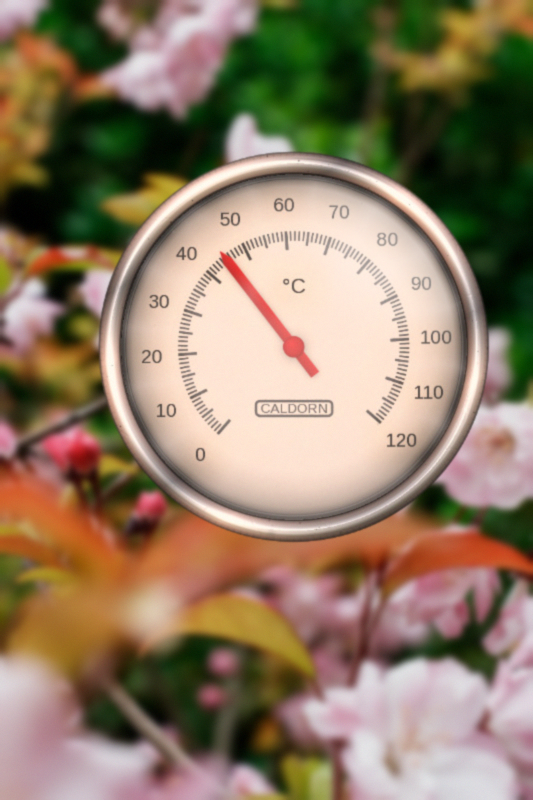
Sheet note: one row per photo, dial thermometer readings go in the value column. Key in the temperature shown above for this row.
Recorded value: 45 °C
